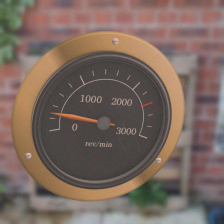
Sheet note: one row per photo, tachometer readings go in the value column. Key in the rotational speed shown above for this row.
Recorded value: 300 rpm
